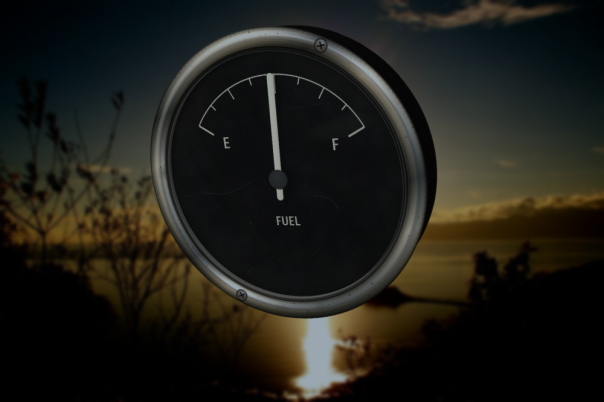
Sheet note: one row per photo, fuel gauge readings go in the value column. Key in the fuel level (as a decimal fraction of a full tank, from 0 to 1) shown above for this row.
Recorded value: 0.5
